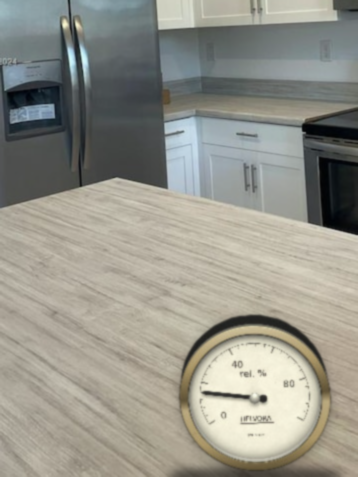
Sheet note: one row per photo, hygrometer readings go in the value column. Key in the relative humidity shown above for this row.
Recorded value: 16 %
